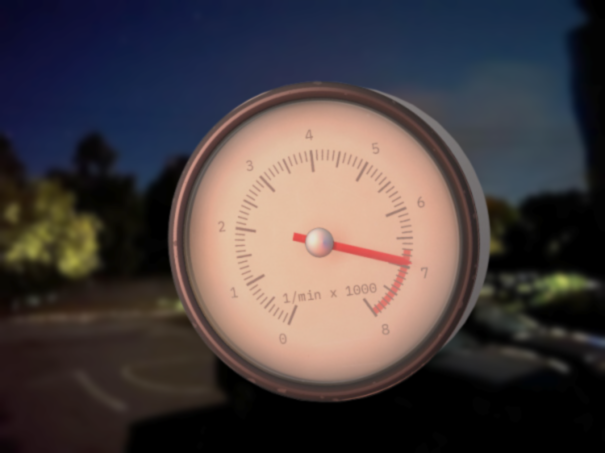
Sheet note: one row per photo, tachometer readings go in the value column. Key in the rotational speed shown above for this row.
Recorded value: 6900 rpm
